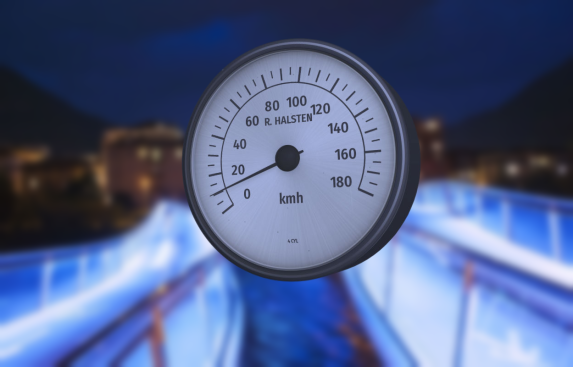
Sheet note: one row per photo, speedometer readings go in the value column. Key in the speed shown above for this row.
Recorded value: 10 km/h
